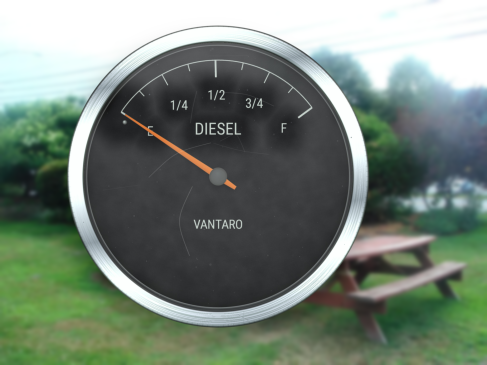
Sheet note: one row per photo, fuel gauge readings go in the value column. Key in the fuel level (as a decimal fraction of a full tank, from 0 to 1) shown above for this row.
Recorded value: 0
